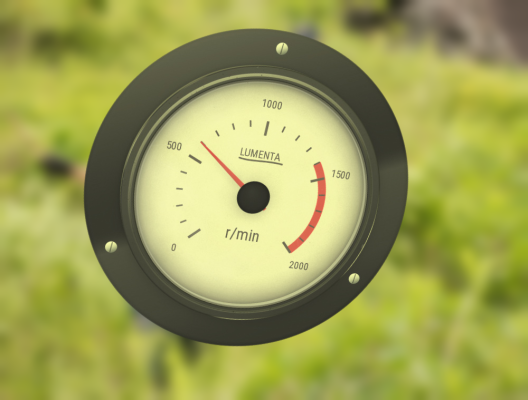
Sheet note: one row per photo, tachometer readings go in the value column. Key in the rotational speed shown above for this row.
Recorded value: 600 rpm
